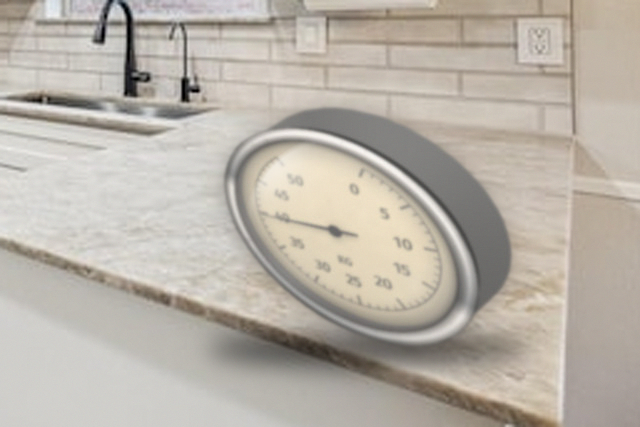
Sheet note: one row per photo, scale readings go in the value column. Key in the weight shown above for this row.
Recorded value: 40 kg
